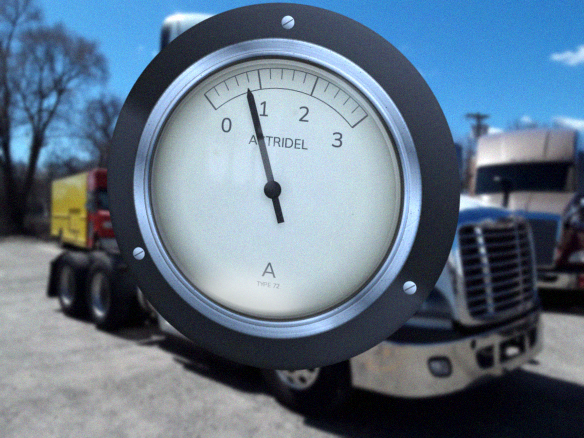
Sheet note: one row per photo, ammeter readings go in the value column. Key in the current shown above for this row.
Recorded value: 0.8 A
